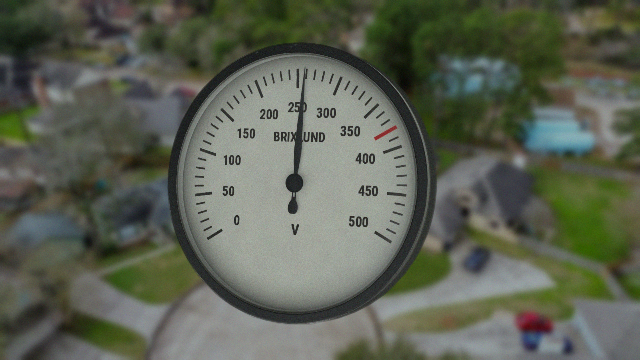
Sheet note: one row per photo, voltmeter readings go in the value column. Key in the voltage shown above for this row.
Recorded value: 260 V
